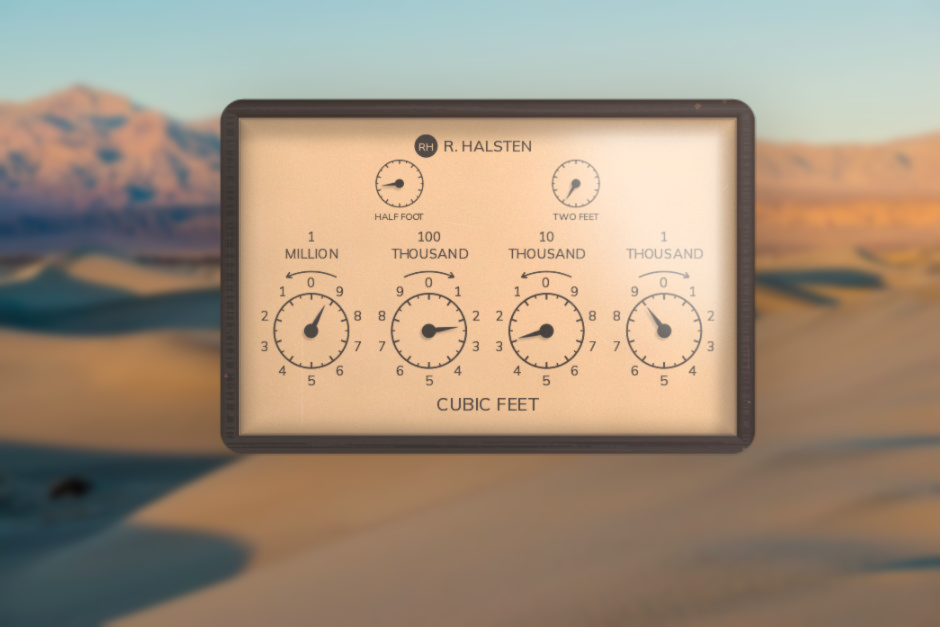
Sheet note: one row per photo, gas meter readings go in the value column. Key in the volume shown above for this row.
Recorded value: 922900 ft³
